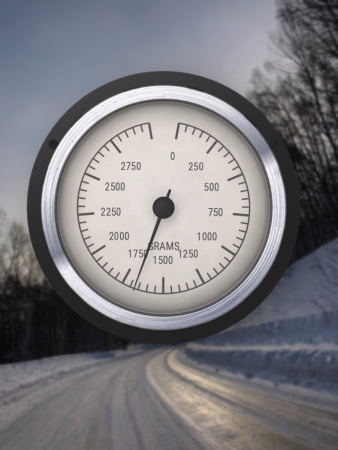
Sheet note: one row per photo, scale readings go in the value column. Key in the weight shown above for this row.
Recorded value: 1675 g
